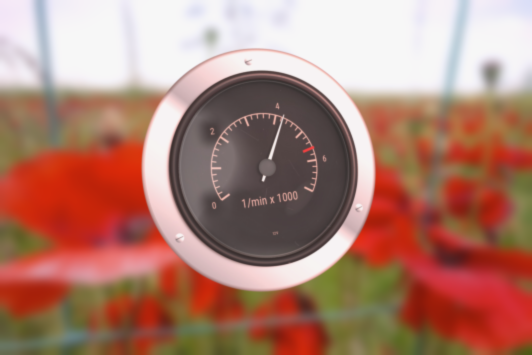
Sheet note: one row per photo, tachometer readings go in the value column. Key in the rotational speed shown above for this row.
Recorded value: 4200 rpm
